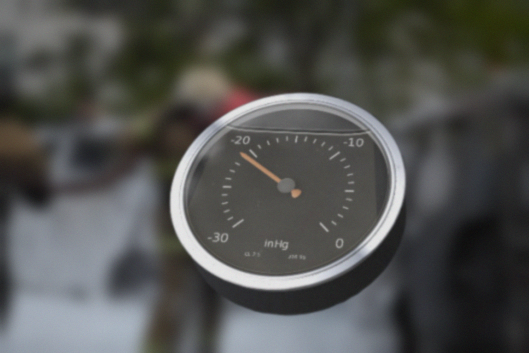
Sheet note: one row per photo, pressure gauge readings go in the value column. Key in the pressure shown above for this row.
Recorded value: -21 inHg
